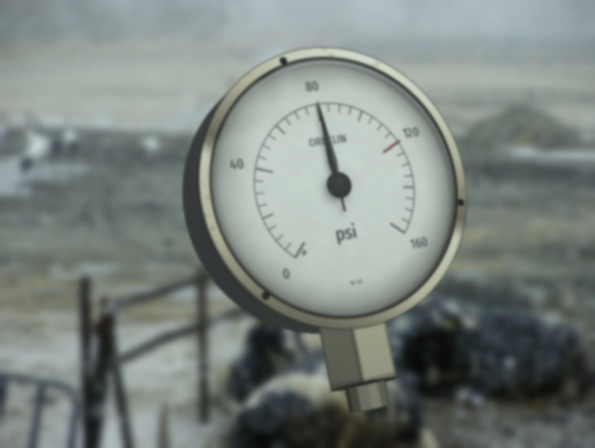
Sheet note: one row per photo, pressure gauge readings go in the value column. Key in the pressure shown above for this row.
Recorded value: 80 psi
